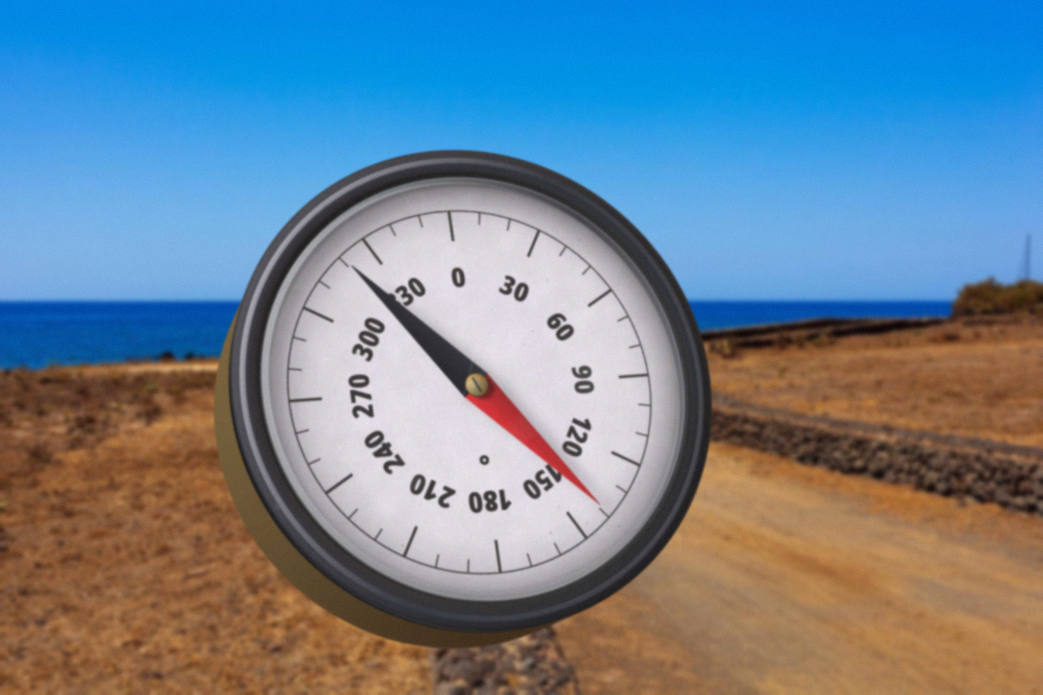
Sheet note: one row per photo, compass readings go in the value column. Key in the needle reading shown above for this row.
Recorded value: 140 °
